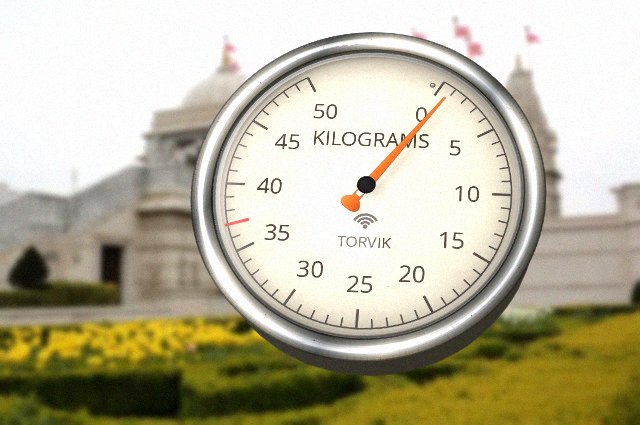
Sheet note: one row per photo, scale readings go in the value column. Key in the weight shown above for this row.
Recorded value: 1 kg
